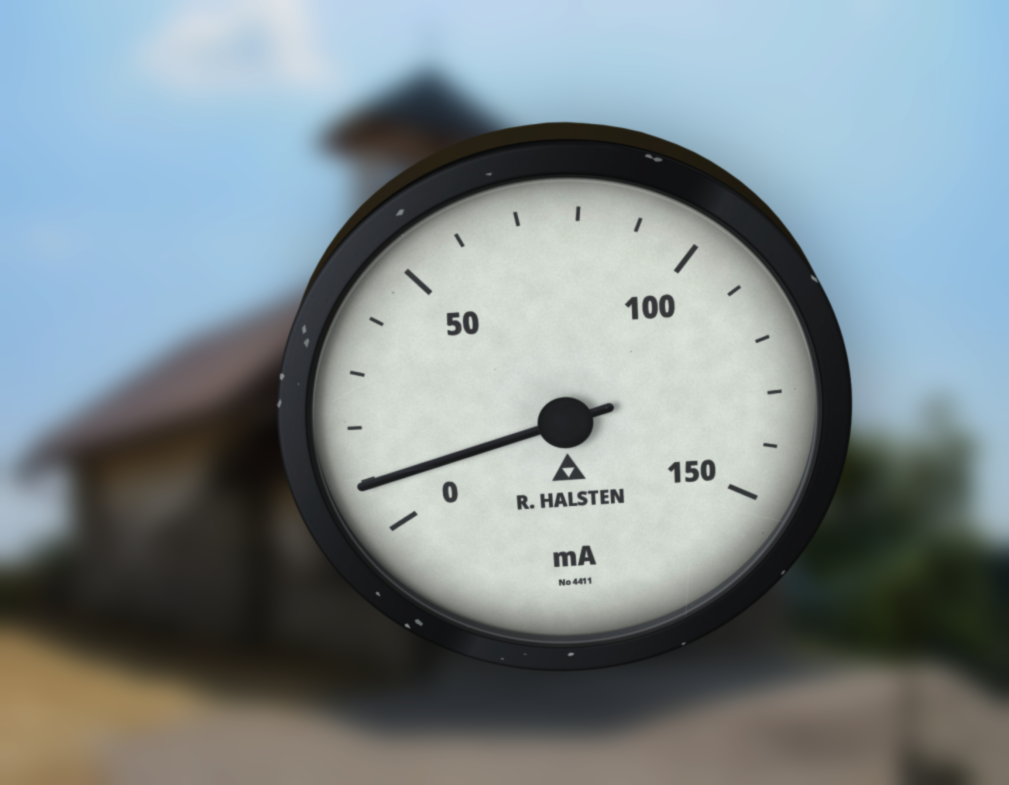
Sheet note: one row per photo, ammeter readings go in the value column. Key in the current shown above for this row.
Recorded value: 10 mA
